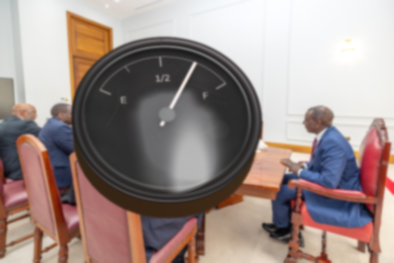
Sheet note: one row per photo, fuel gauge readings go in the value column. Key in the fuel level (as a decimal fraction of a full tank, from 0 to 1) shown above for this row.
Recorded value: 0.75
